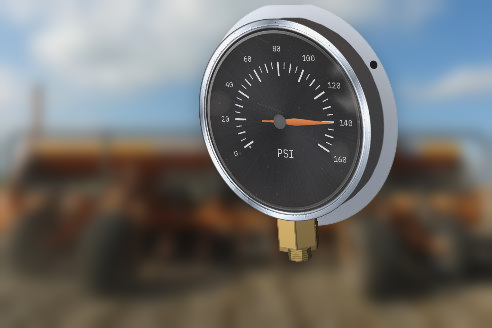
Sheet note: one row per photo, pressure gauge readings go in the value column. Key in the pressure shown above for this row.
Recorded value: 140 psi
